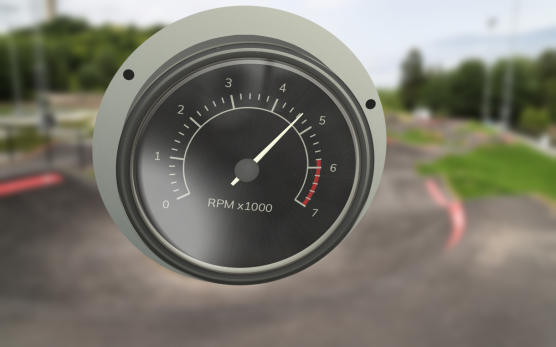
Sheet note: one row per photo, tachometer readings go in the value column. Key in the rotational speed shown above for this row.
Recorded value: 4600 rpm
